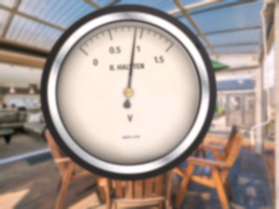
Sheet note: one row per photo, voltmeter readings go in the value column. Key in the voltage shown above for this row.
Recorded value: 0.9 V
